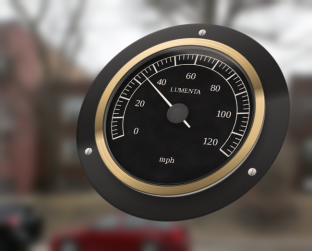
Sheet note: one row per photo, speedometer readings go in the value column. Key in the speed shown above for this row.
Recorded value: 34 mph
